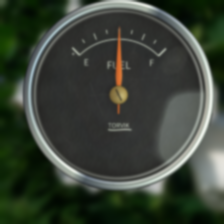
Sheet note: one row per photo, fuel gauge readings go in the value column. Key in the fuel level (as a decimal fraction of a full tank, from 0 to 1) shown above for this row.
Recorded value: 0.5
